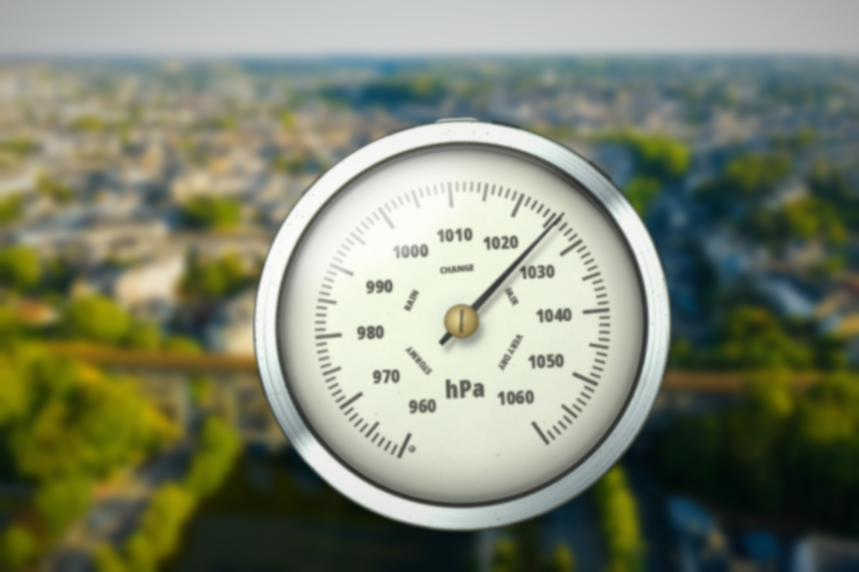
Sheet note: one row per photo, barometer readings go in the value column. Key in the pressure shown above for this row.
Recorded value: 1026 hPa
